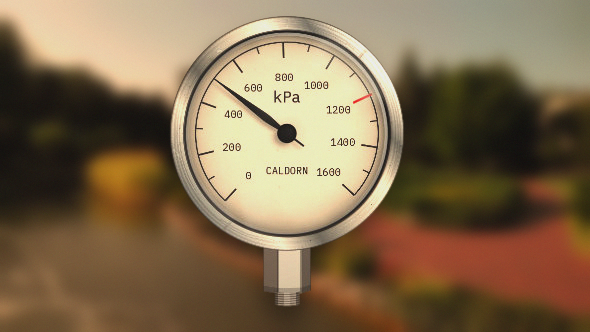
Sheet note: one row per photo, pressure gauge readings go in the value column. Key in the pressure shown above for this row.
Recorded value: 500 kPa
